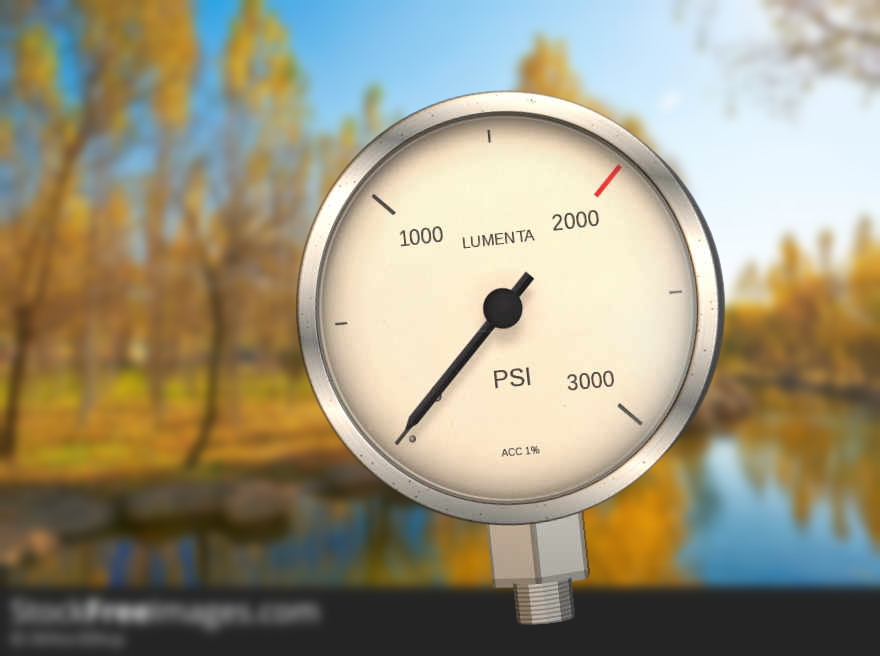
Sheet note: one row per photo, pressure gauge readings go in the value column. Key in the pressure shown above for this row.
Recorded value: 0 psi
